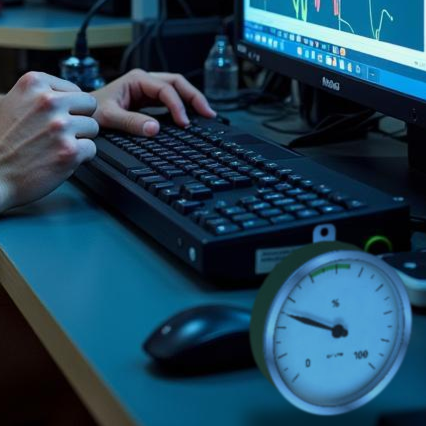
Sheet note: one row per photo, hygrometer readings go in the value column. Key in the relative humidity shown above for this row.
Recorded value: 25 %
